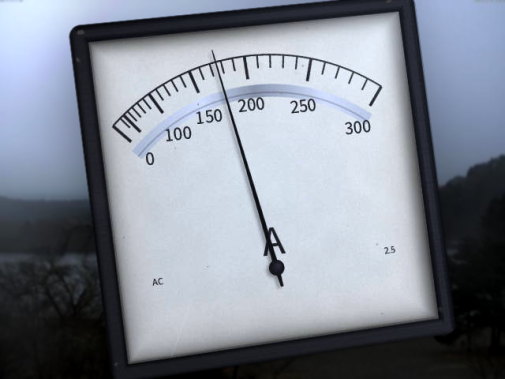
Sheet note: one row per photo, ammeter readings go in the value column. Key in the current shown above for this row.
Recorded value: 175 A
